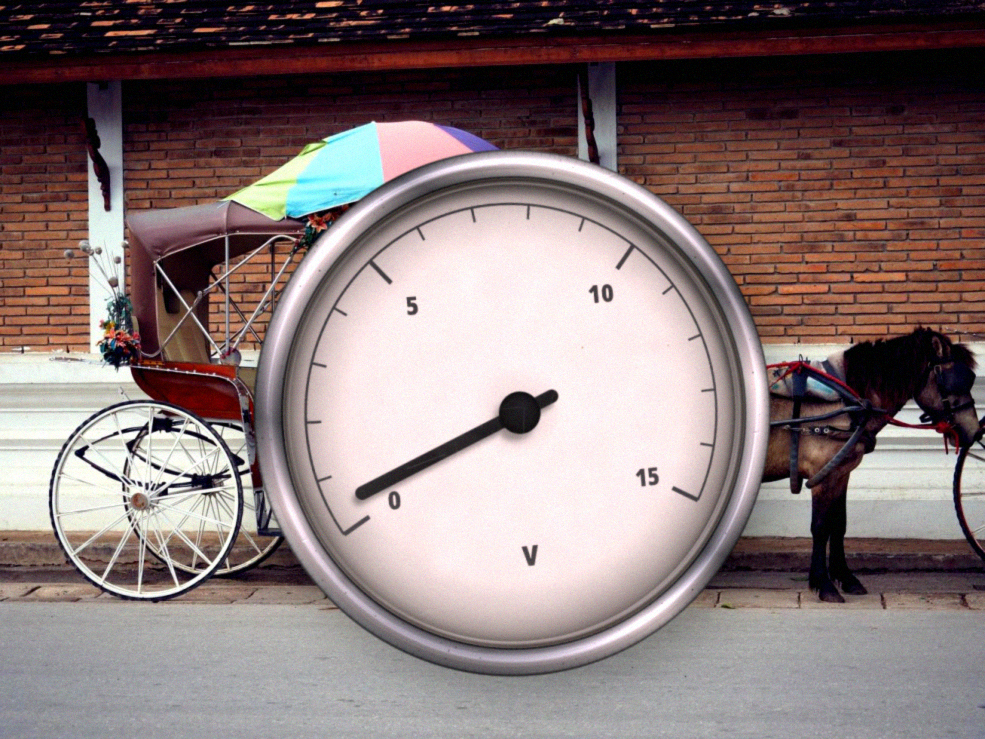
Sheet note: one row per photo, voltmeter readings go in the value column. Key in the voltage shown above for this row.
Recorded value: 0.5 V
